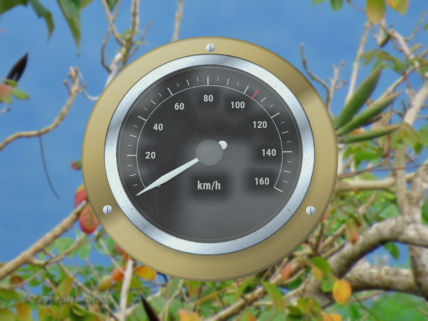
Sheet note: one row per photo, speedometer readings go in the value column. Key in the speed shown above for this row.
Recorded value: 0 km/h
